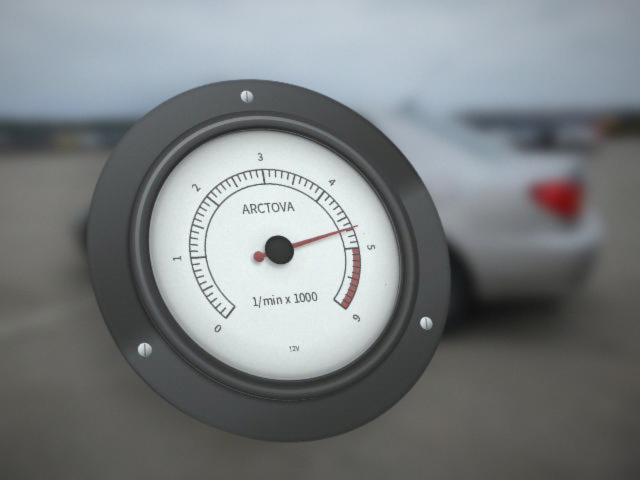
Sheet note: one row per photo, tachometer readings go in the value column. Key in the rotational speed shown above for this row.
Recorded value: 4700 rpm
